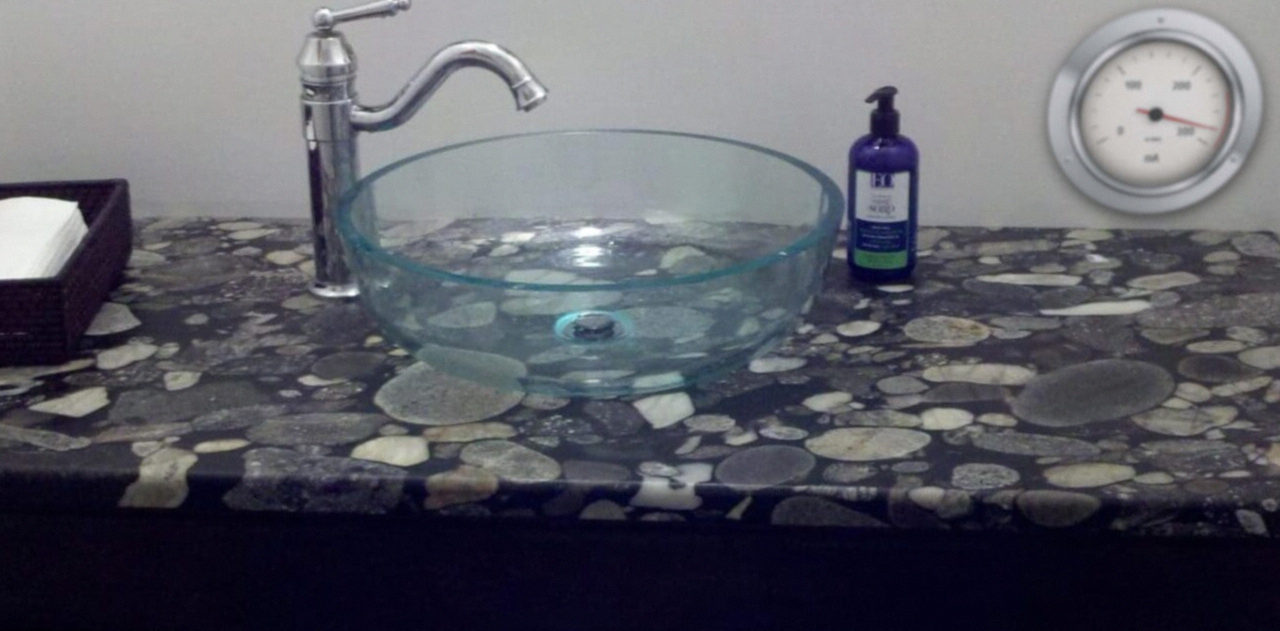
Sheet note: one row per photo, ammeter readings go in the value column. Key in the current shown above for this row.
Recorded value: 280 mA
